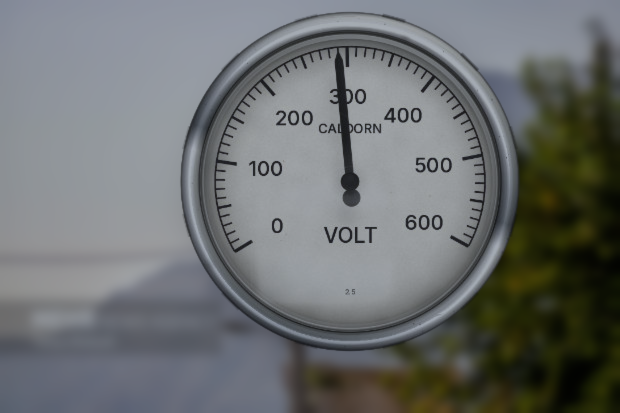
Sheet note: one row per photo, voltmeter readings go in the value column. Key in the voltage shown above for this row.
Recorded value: 290 V
